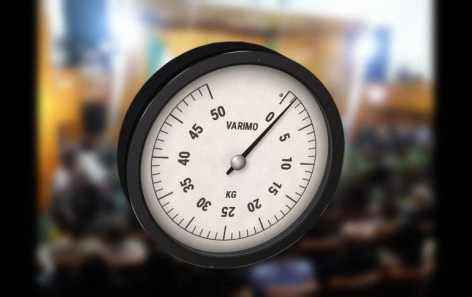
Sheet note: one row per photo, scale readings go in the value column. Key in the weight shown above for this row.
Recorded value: 1 kg
